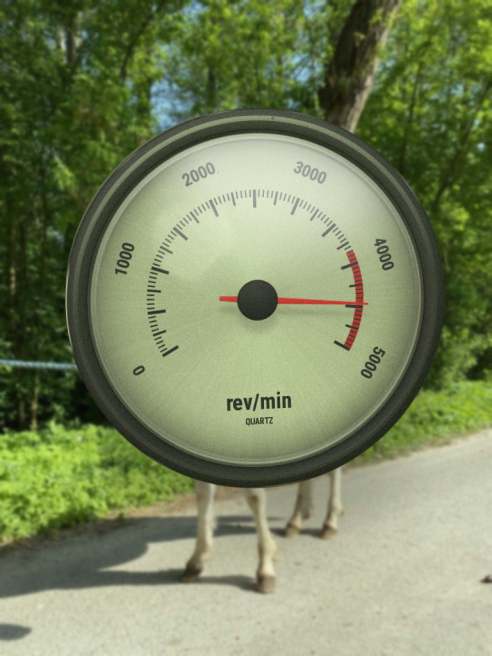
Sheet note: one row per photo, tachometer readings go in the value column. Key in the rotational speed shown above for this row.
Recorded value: 4450 rpm
